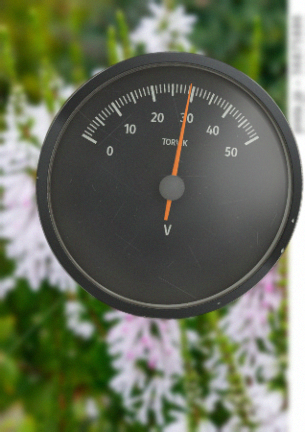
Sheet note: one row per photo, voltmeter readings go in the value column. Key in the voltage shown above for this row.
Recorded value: 29 V
